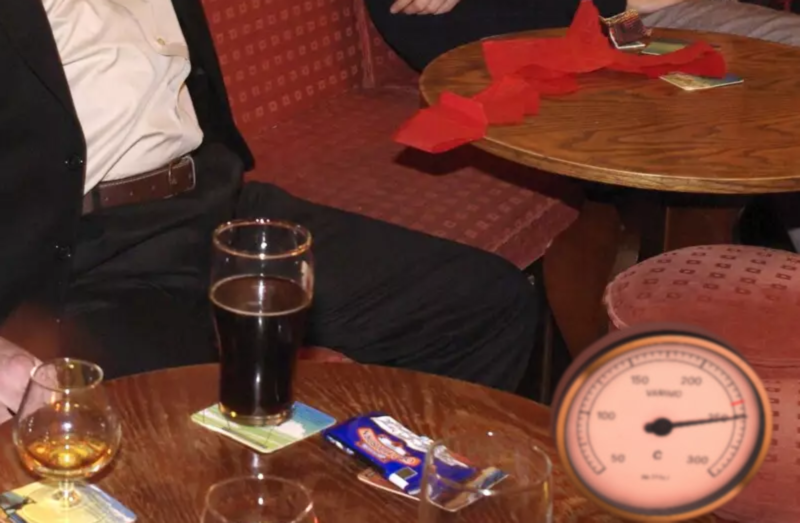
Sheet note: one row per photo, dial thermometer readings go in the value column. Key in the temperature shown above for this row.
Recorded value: 250 °C
